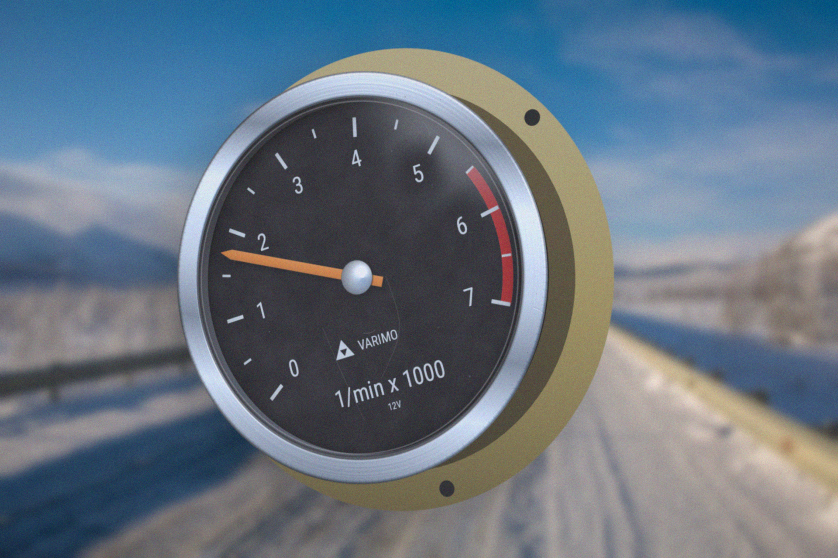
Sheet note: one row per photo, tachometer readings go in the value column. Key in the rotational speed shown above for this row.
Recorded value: 1750 rpm
